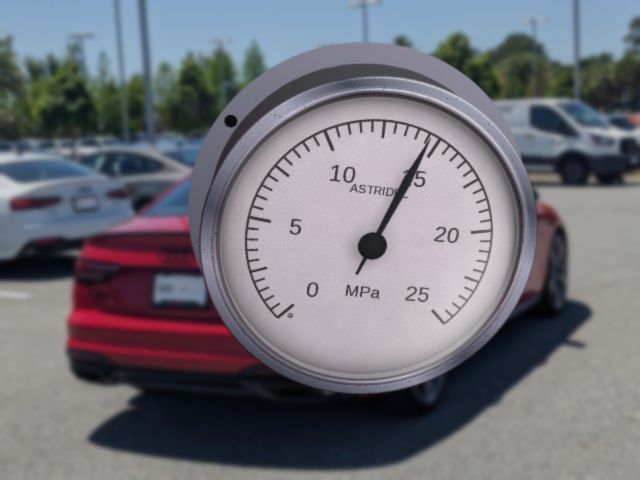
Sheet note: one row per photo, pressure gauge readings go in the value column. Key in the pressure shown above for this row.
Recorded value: 14.5 MPa
